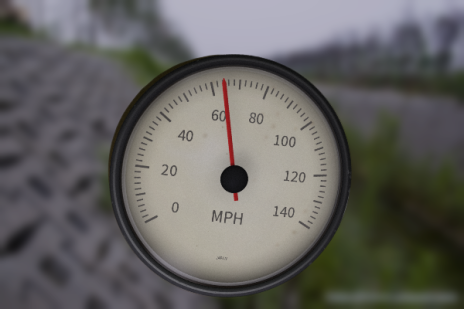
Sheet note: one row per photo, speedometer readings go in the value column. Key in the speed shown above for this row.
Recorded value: 64 mph
